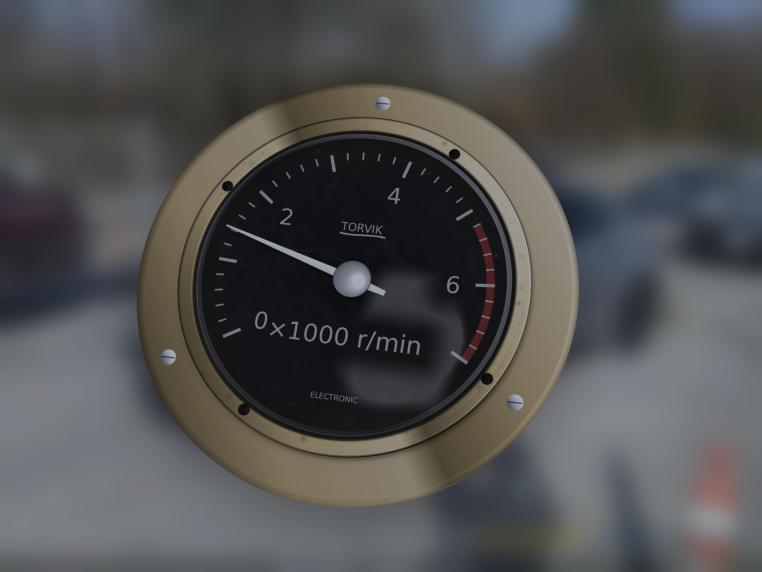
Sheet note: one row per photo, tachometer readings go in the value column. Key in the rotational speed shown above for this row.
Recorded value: 1400 rpm
